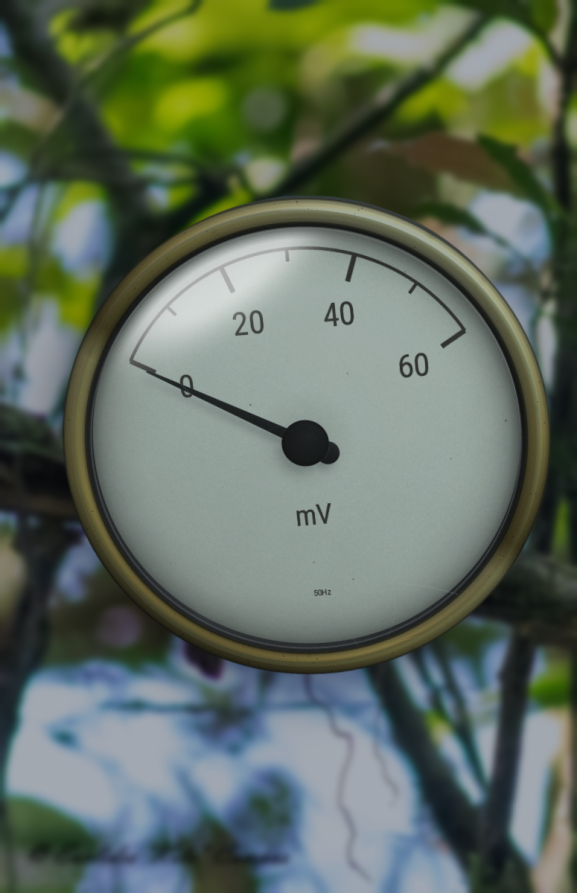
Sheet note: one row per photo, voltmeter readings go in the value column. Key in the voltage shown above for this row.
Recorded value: 0 mV
